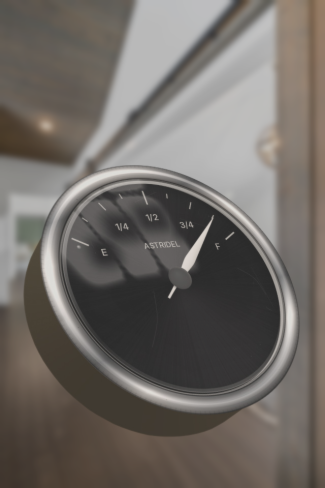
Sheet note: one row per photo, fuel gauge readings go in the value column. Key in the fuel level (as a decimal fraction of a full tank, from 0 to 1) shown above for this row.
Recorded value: 0.875
